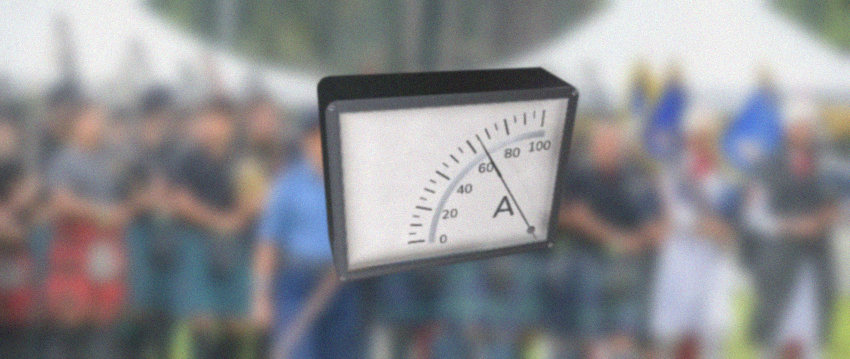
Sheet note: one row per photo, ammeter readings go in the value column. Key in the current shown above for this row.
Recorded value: 65 A
